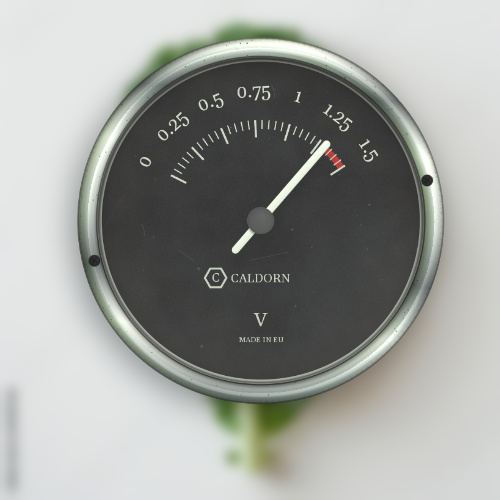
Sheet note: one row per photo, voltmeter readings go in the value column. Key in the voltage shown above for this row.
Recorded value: 1.3 V
